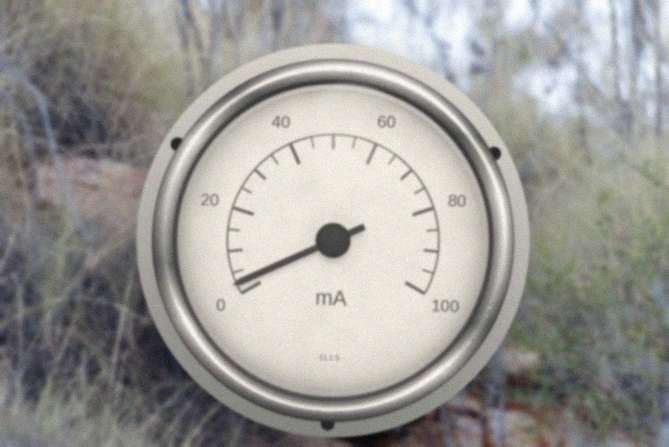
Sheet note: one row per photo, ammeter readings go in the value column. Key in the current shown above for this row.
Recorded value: 2.5 mA
